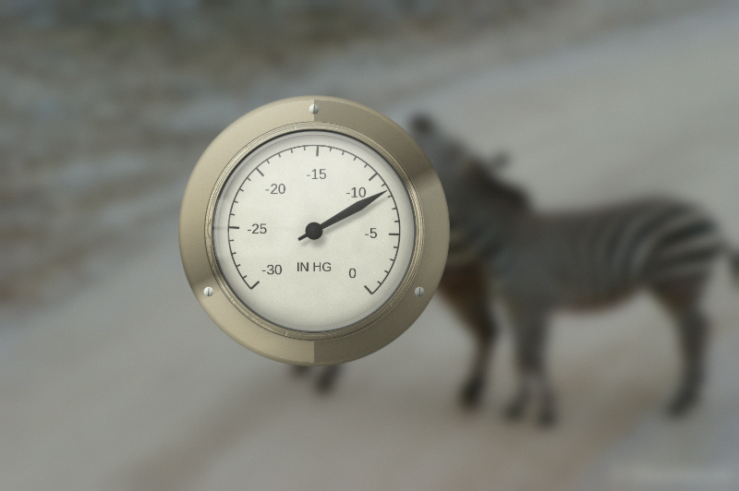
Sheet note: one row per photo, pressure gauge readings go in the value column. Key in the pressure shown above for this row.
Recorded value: -8.5 inHg
